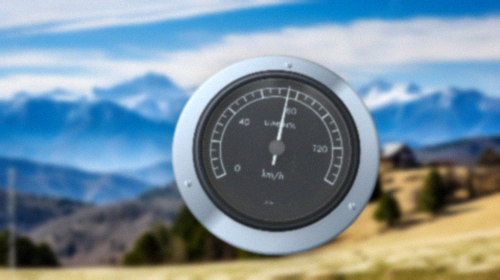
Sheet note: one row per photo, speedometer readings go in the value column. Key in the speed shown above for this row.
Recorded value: 75 km/h
